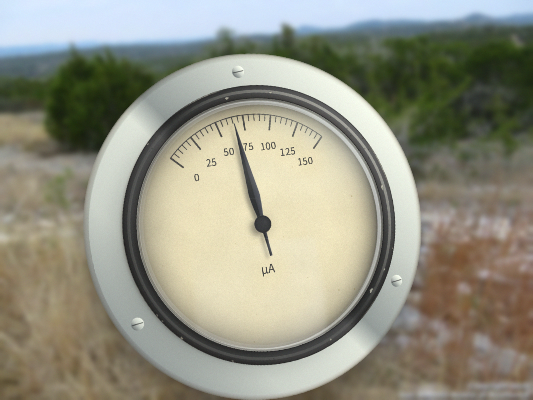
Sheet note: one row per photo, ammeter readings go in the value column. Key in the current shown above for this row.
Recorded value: 65 µA
